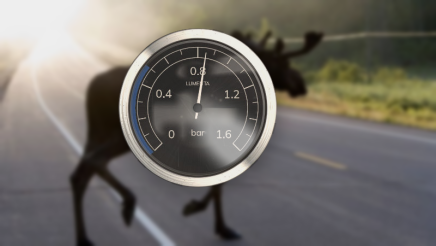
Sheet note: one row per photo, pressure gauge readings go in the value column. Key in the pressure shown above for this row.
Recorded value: 0.85 bar
